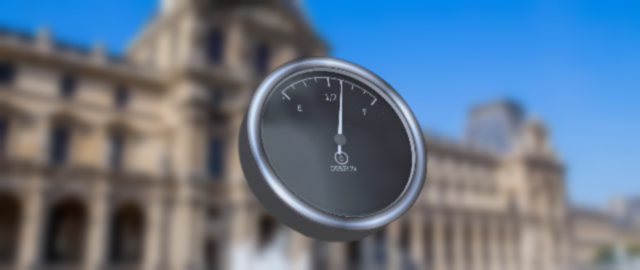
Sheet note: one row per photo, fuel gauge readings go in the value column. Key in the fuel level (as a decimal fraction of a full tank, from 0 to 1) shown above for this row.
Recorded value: 0.625
